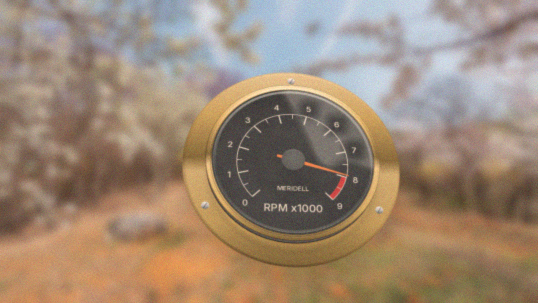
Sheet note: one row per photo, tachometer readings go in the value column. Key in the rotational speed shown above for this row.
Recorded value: 8000 rpm
